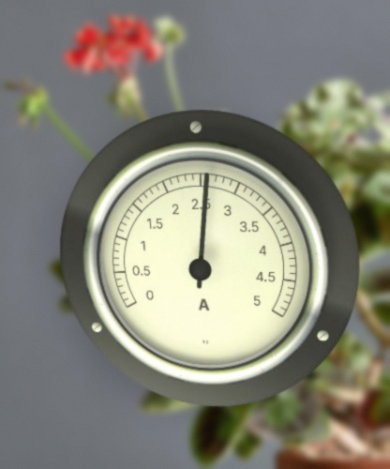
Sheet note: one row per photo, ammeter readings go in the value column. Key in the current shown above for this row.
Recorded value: 2.6 A
